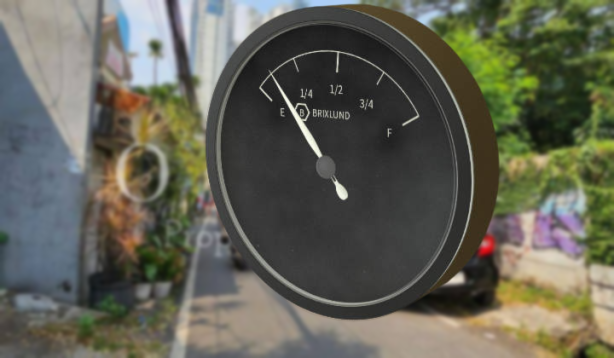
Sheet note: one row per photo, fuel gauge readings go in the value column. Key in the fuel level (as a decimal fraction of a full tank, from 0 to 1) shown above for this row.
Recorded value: 0.125
